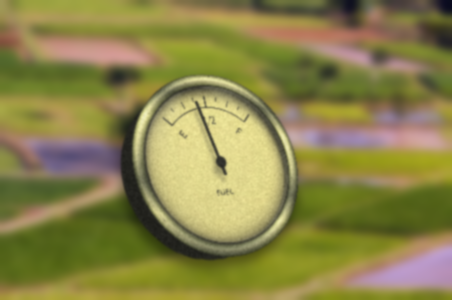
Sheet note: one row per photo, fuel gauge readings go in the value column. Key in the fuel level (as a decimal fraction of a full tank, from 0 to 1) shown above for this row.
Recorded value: 0.375
